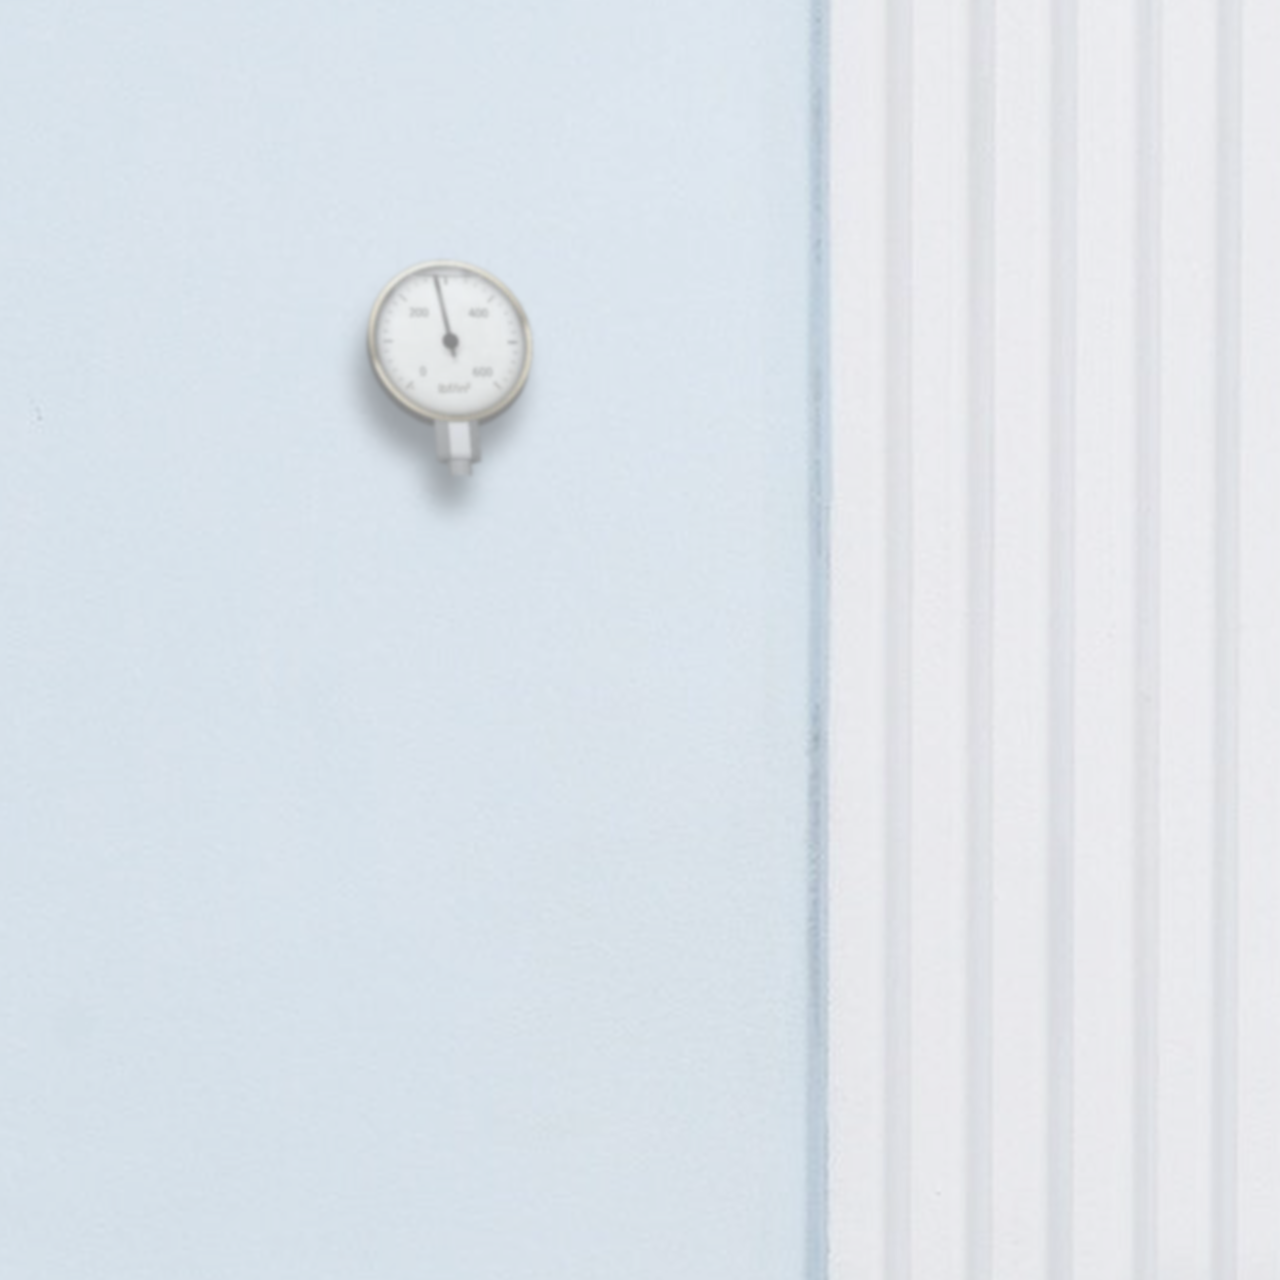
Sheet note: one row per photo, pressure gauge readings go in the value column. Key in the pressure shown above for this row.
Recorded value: 280 psi
